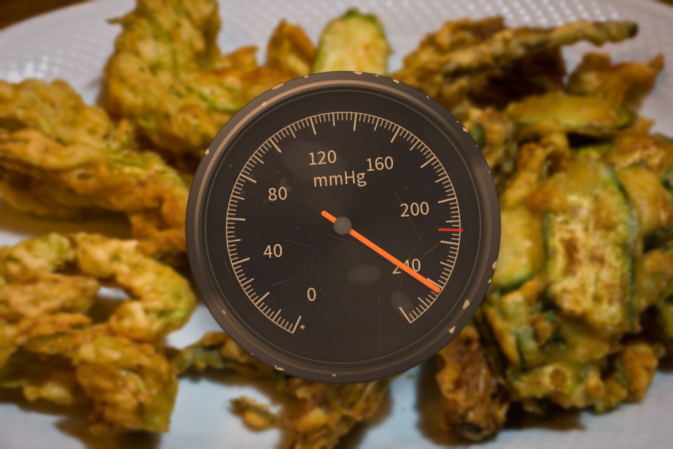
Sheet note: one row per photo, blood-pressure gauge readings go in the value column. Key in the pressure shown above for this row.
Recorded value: 242 mmHg
